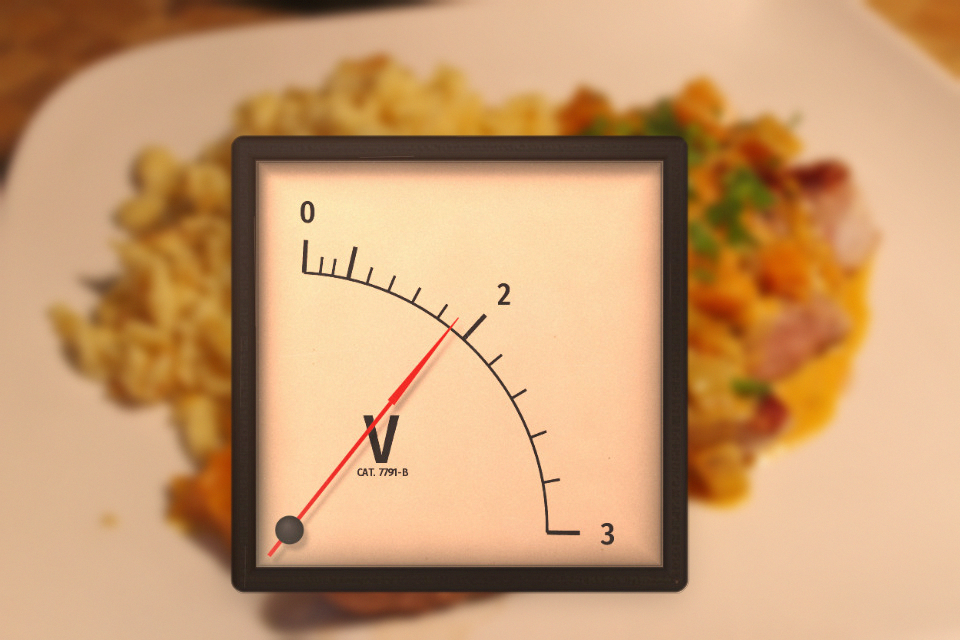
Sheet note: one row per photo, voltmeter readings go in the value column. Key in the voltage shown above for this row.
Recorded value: 1.9 V
